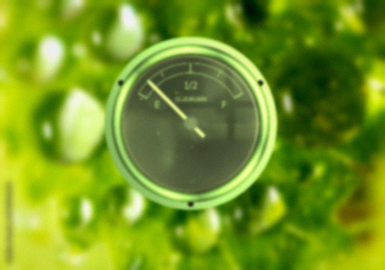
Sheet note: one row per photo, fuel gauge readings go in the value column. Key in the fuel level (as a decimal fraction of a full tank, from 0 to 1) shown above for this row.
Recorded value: 0.125
